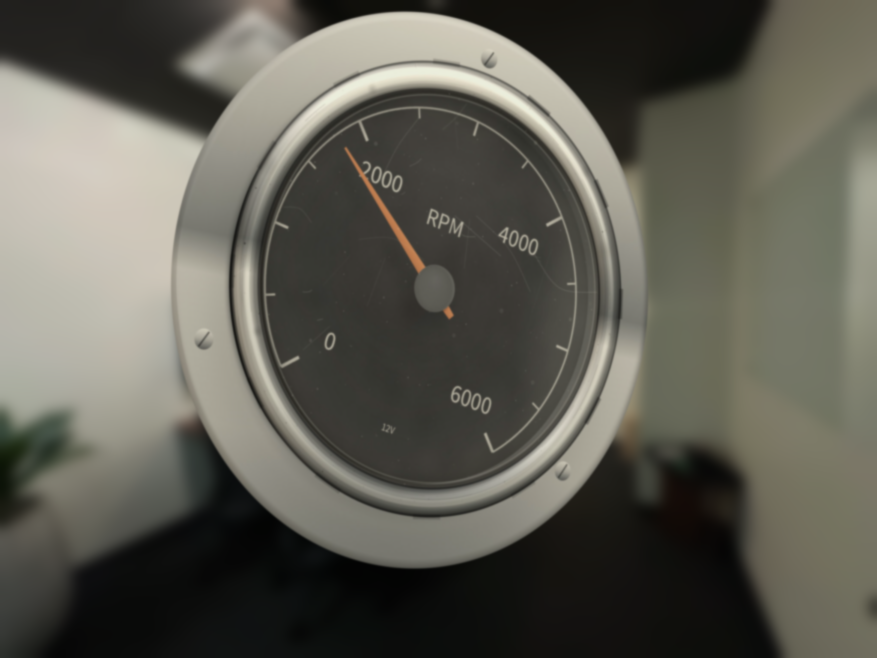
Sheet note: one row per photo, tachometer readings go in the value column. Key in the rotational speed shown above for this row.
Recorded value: 1750 rpm
